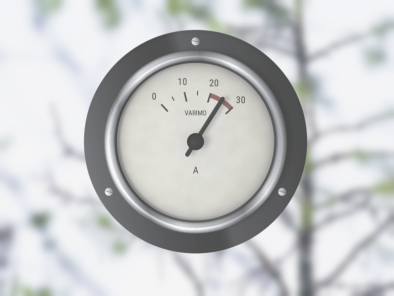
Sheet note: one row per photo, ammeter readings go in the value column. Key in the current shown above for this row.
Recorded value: 25 A
